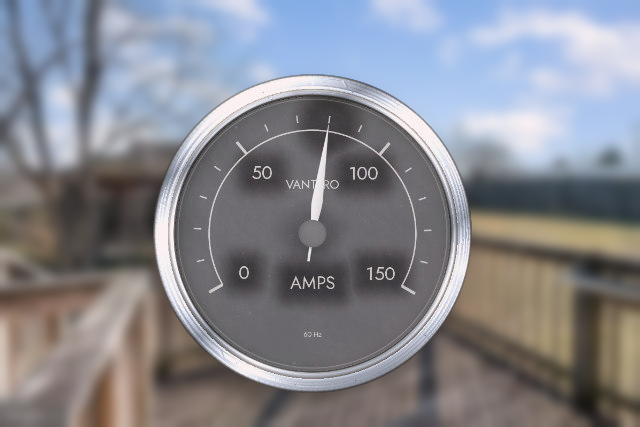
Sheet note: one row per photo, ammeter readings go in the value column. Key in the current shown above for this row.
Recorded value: 80 A
